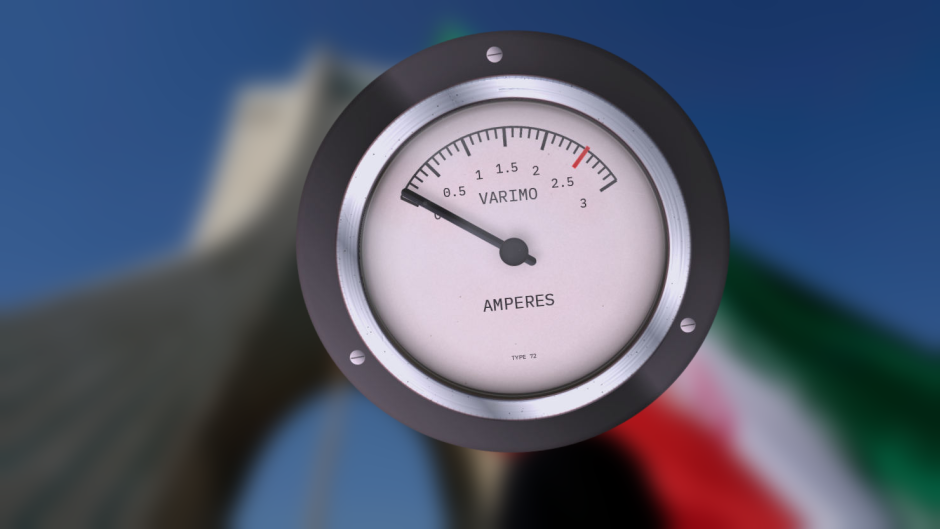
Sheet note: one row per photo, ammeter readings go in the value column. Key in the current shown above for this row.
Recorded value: 0.1 A
